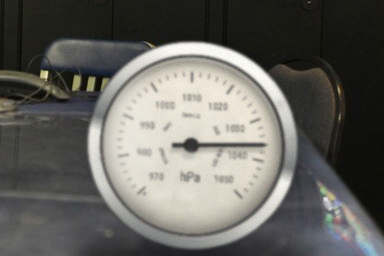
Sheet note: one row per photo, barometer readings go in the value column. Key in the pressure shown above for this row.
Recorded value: 1036 hPa
